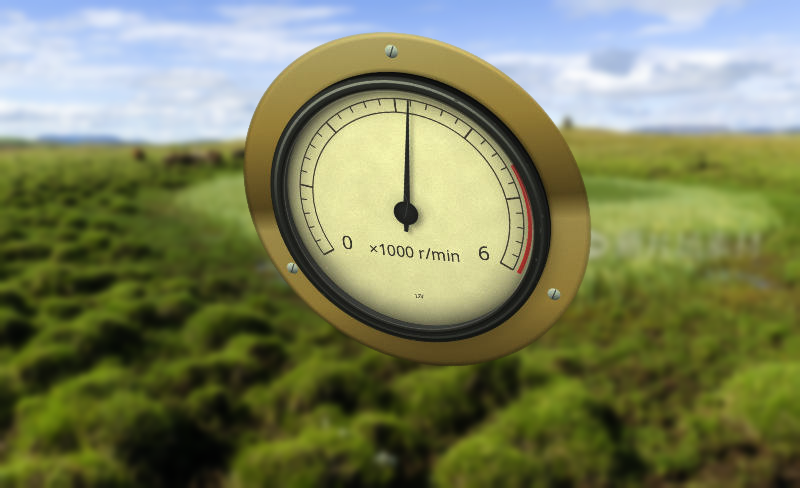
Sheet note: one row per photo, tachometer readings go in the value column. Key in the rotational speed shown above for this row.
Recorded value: 3200 rpm
